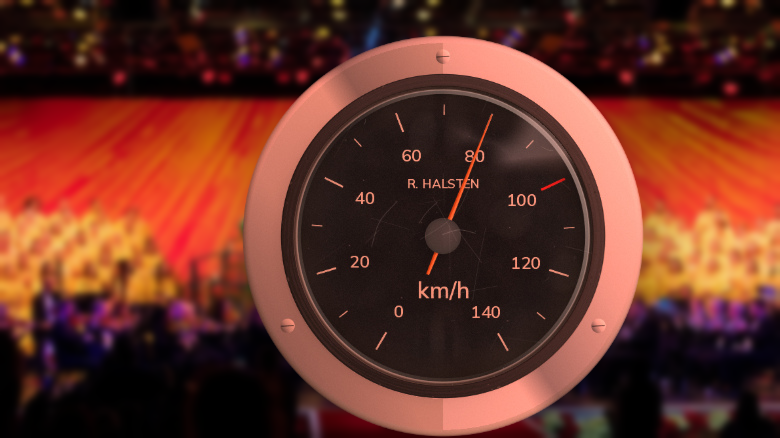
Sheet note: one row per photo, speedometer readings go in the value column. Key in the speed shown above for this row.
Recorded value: 80 km/h
